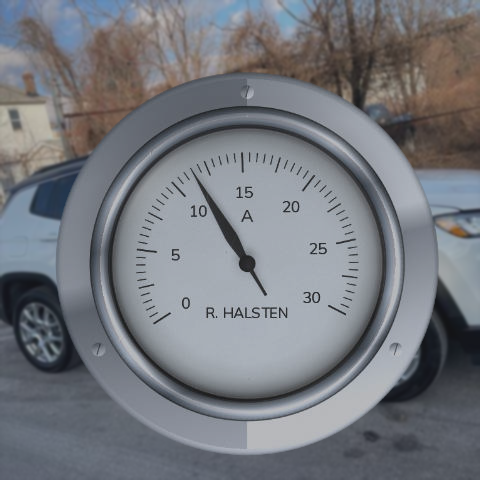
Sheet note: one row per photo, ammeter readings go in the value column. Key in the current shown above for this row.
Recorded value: 11.5 A
